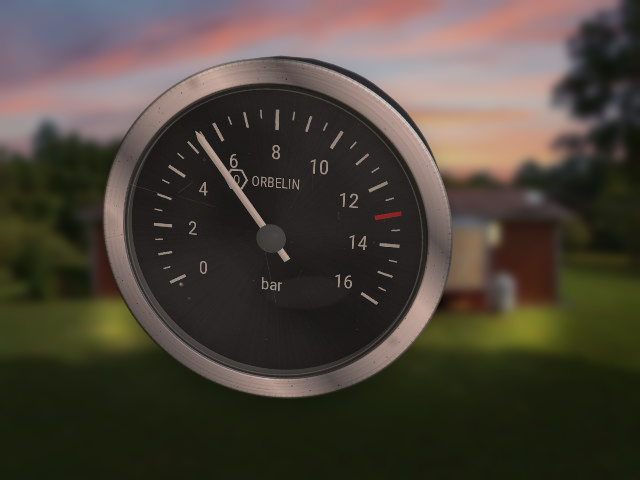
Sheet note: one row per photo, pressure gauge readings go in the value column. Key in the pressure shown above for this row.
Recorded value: 5.5 bar
